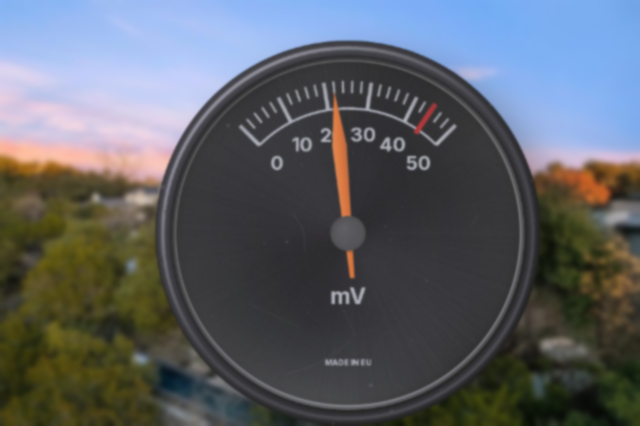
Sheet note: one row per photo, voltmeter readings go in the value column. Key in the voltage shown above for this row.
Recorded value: 22 mV
